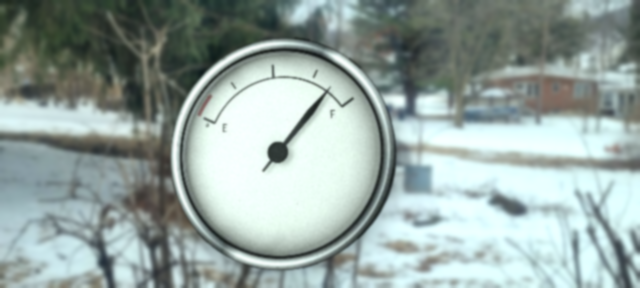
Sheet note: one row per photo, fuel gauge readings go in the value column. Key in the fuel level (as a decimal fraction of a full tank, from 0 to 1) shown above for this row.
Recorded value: 0.875
